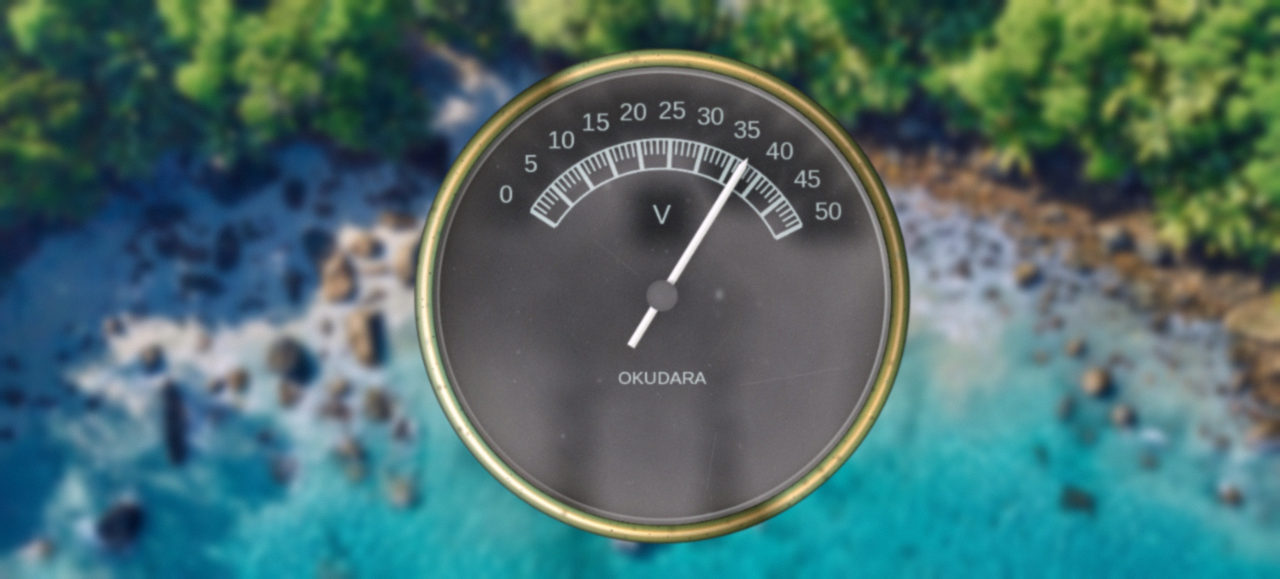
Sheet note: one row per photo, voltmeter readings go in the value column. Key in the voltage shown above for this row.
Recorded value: 37 V
